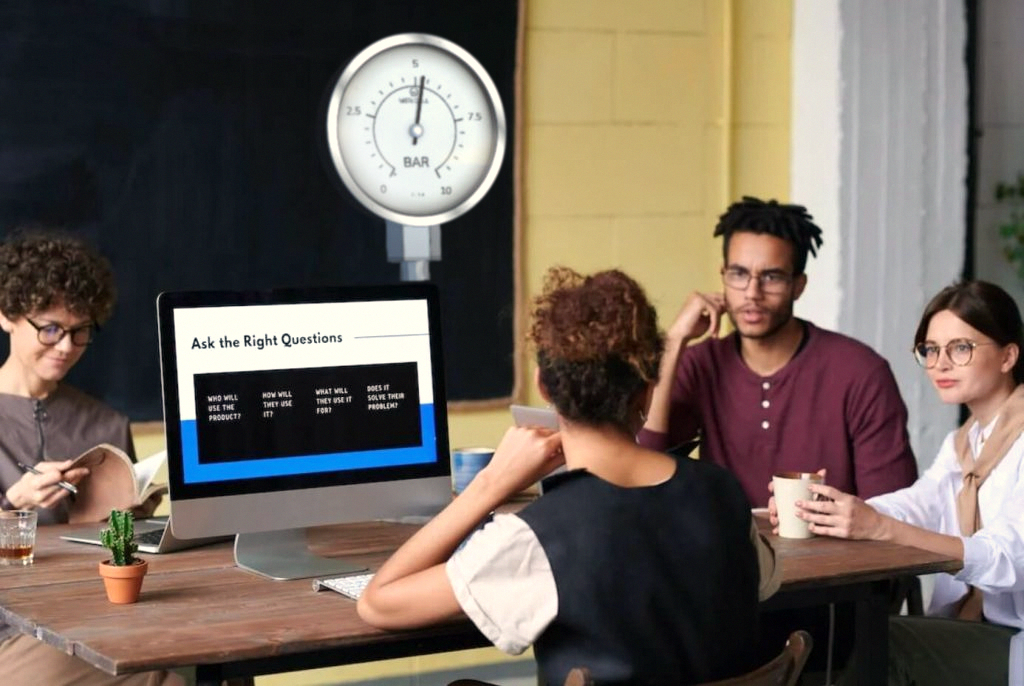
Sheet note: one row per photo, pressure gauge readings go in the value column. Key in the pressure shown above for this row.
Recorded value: 5.25 bar
